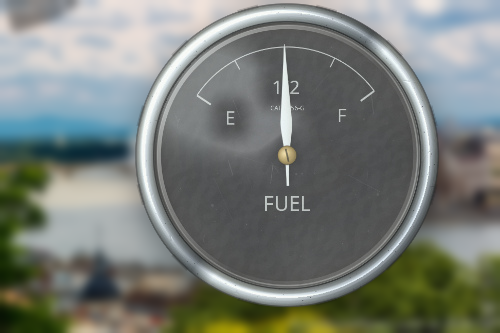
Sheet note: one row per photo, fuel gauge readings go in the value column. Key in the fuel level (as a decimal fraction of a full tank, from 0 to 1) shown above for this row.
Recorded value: 0.5
